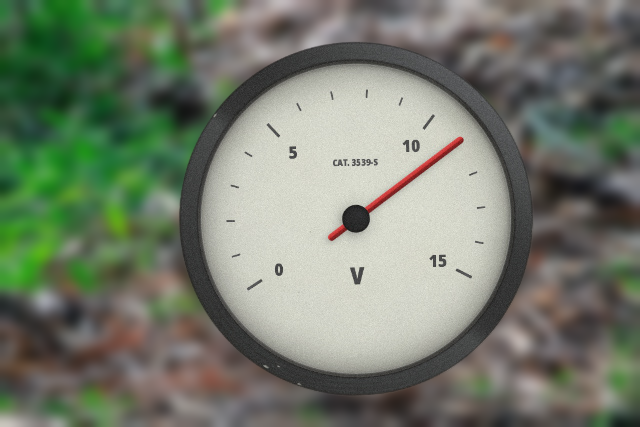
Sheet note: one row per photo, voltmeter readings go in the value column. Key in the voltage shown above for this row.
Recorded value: 11 V
